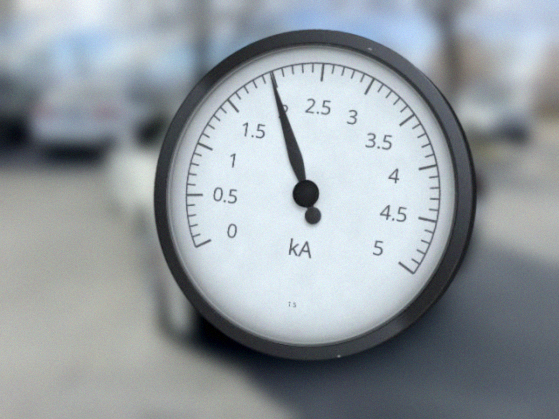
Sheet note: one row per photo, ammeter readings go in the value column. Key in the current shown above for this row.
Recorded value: 2 kA
